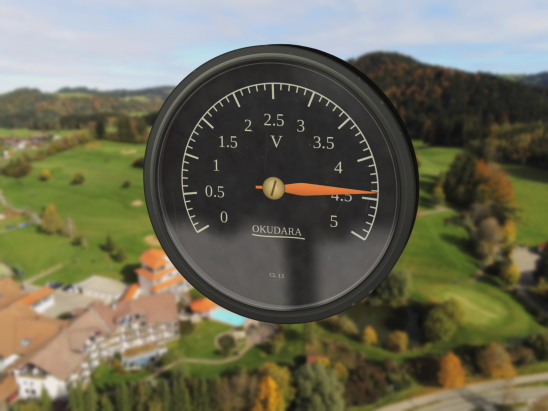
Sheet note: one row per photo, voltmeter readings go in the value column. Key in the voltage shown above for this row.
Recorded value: 4.4 V
